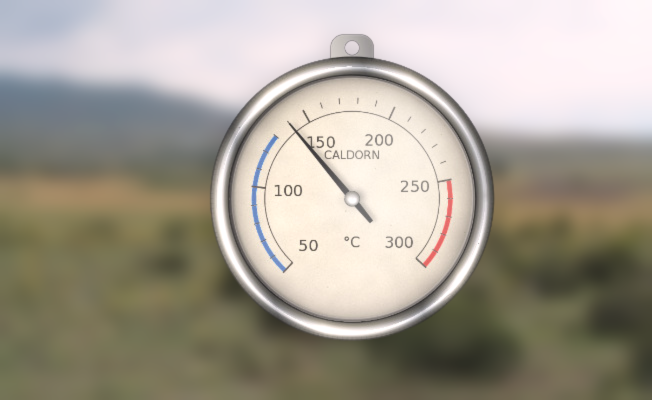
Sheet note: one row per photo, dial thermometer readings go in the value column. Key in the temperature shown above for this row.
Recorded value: 140 °C
